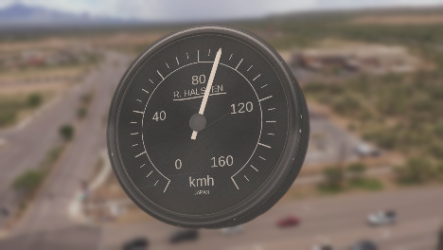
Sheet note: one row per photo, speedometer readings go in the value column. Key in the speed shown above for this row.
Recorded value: 90 km/h
